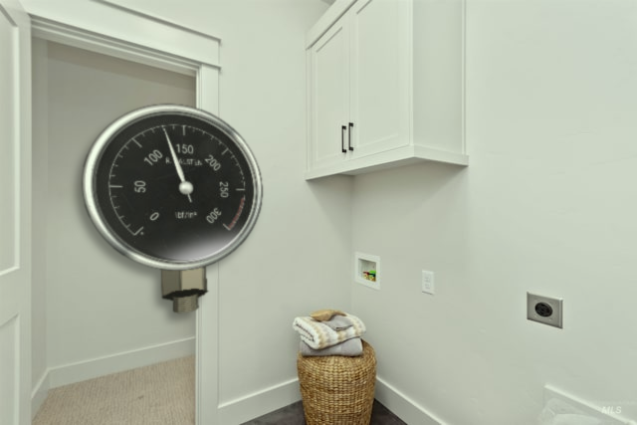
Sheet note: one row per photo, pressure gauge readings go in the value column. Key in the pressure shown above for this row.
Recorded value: 130 psi
